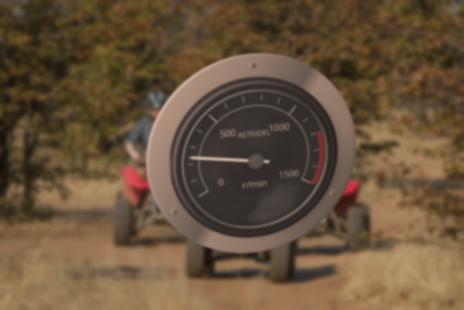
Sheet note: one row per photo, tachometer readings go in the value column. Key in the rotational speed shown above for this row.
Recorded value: 250 rpm
